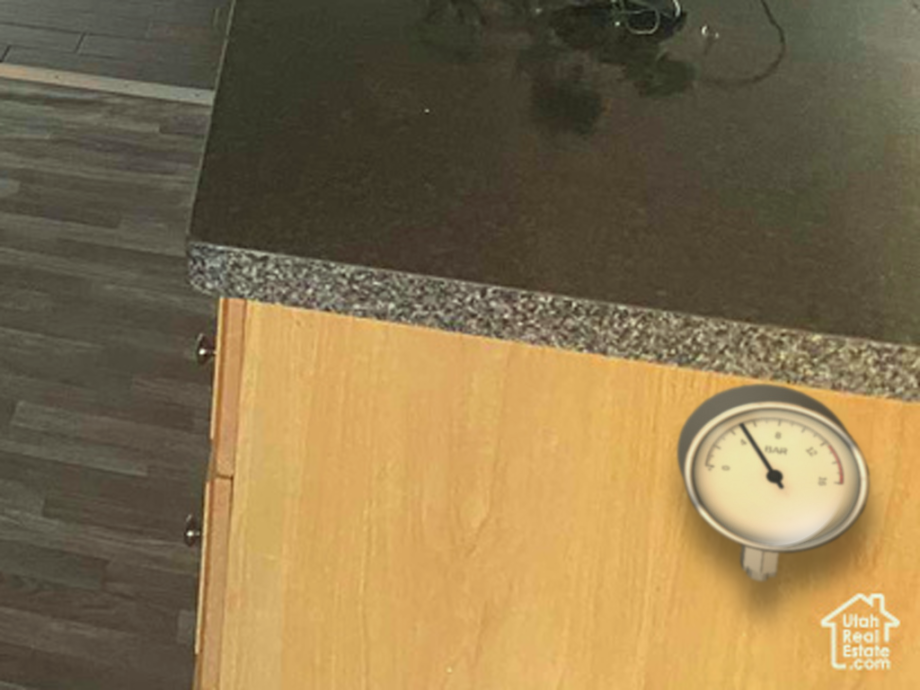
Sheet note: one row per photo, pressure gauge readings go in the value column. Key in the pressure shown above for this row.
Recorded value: 5 bar
